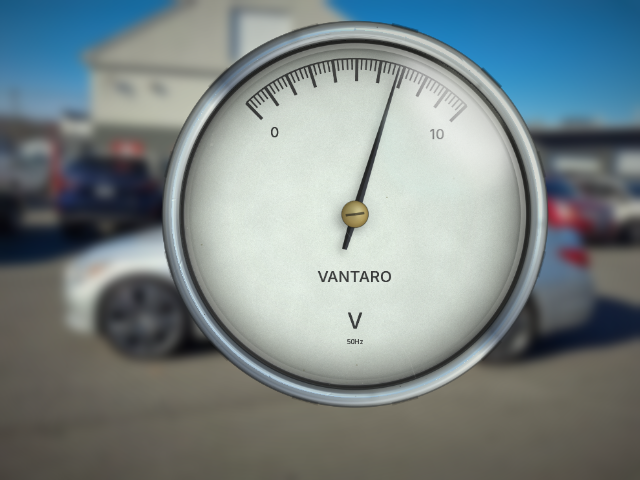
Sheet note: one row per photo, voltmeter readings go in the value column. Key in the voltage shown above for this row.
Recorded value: 6.8 V
